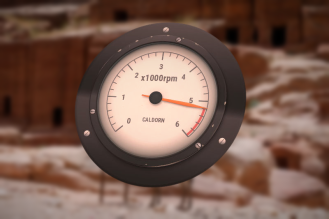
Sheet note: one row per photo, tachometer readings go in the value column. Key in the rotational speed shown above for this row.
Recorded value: 5200 rpm
